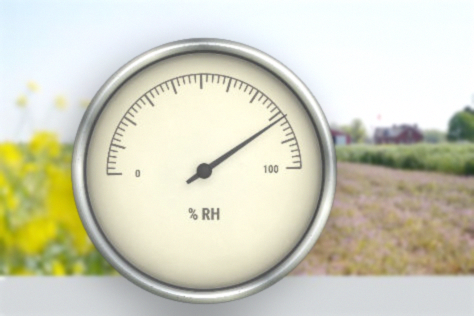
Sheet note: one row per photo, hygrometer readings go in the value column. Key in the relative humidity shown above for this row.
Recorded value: 82 %
